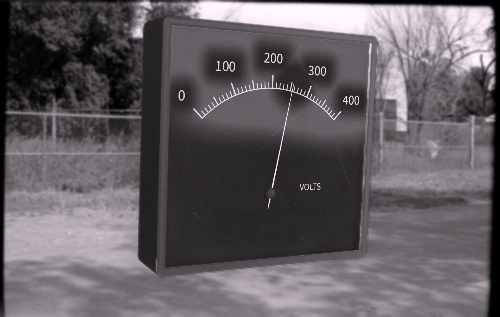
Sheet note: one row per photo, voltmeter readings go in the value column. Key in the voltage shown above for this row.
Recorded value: 250 V
